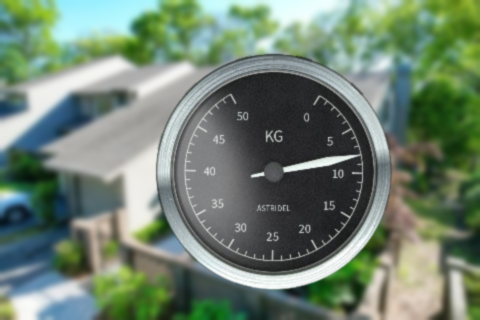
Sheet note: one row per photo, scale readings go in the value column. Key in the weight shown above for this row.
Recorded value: 8 kg
